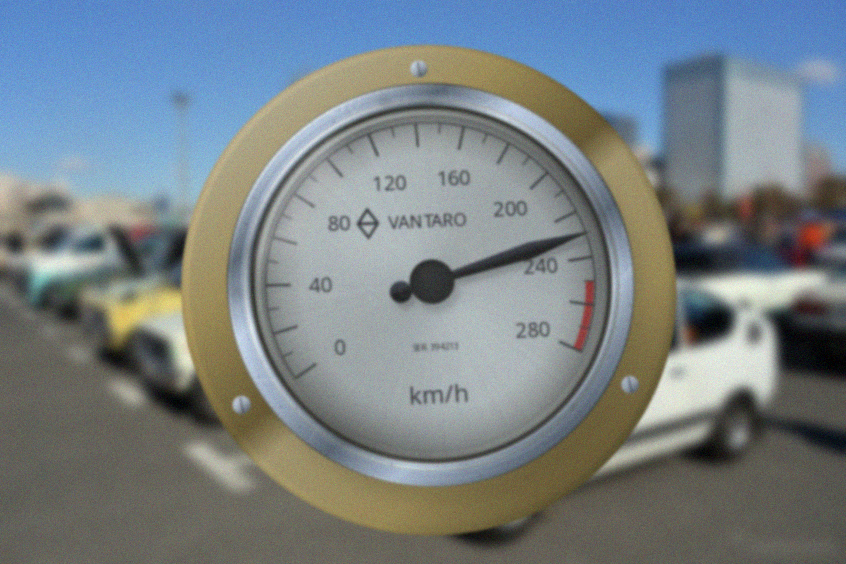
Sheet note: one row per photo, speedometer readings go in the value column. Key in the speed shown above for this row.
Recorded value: 230 km/h
